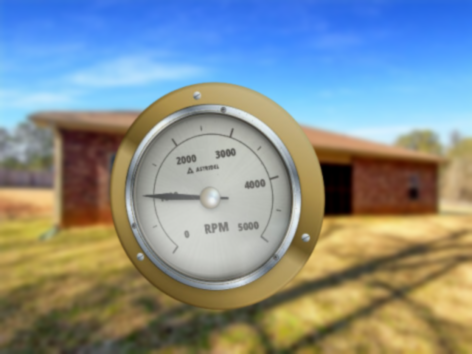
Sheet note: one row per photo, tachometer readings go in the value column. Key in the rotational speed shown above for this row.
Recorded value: 1000 rpm
